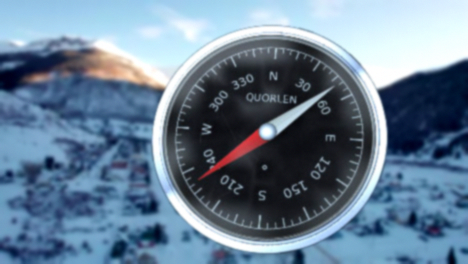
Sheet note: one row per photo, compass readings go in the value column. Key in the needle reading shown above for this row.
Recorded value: 230 °
